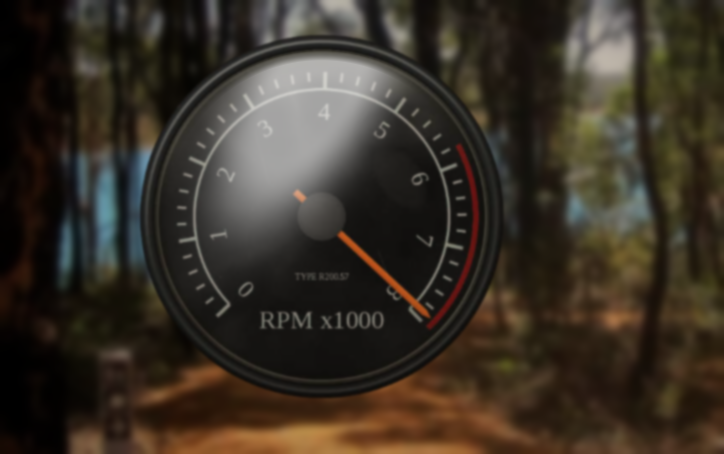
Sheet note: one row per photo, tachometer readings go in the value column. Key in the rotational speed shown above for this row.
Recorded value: 7900 rpm
